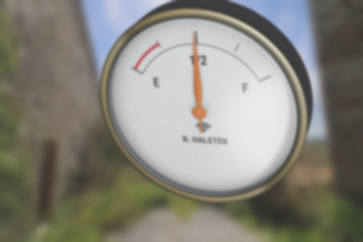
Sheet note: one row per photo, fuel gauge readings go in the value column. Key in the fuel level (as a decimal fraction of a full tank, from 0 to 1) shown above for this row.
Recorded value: 0.5
